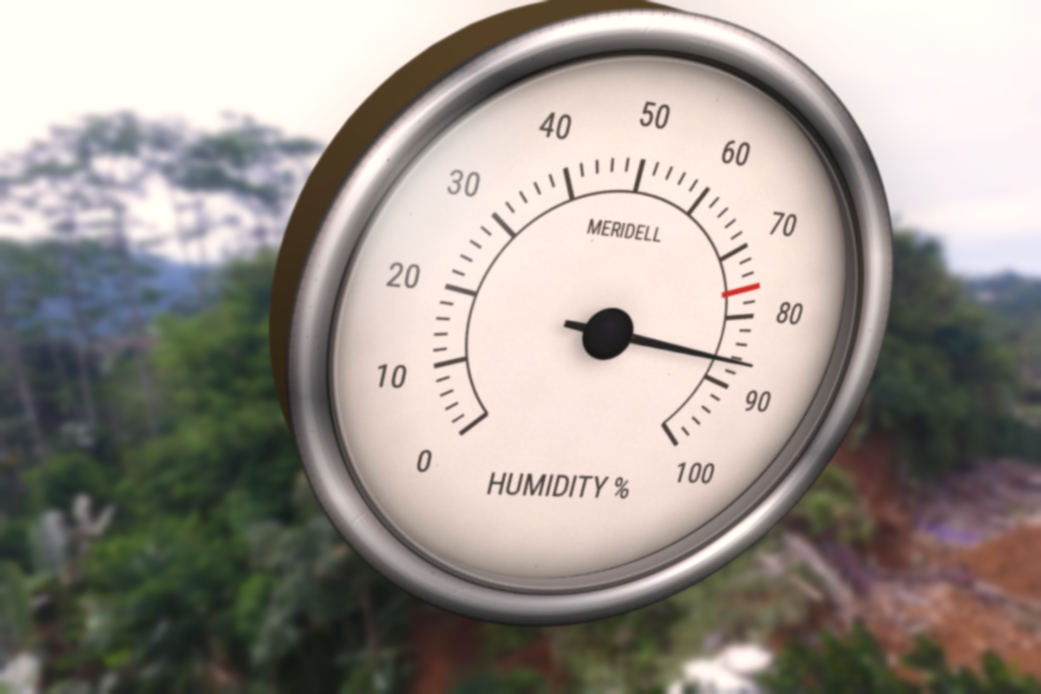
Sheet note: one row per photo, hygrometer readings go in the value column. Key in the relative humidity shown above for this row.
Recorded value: 86 %
